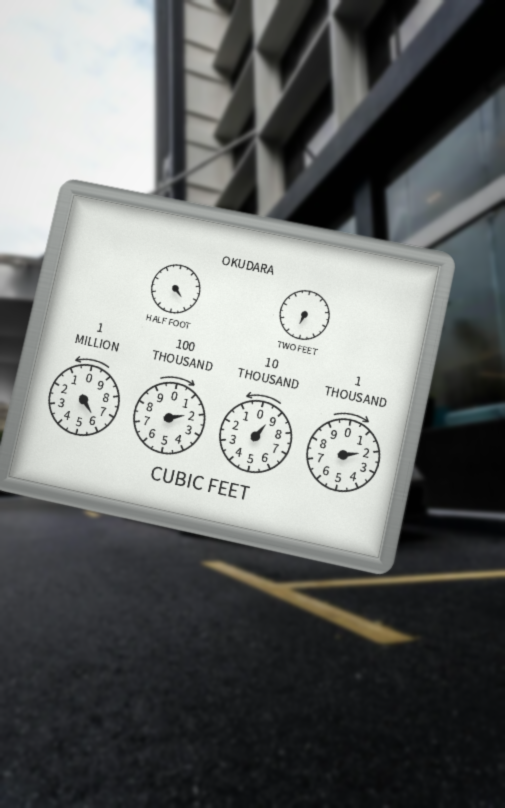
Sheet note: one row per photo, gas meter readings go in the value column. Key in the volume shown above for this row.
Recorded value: 619200 ft³
